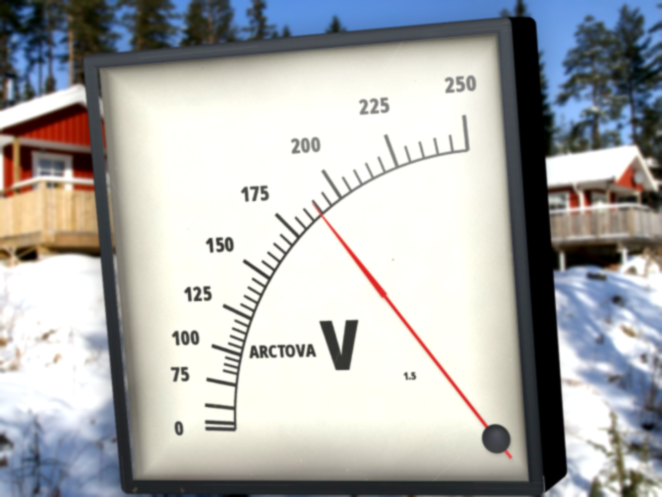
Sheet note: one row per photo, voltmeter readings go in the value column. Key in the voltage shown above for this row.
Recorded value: 190 V
